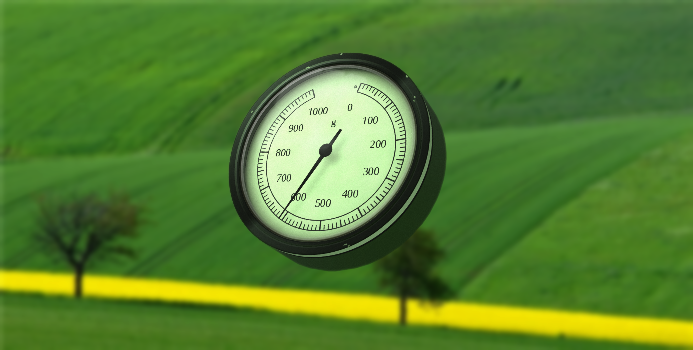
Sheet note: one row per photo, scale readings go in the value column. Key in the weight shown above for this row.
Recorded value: 600 g
